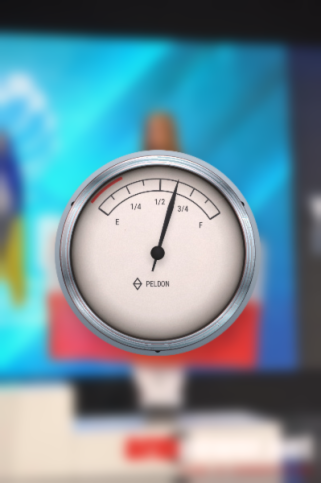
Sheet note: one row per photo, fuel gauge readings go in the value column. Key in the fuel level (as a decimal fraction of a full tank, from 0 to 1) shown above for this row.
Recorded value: 0.625
